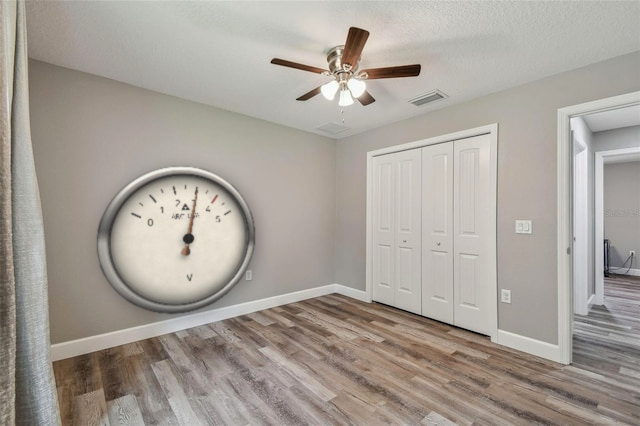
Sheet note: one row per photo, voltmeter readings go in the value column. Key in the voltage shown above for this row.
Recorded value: 3 V
